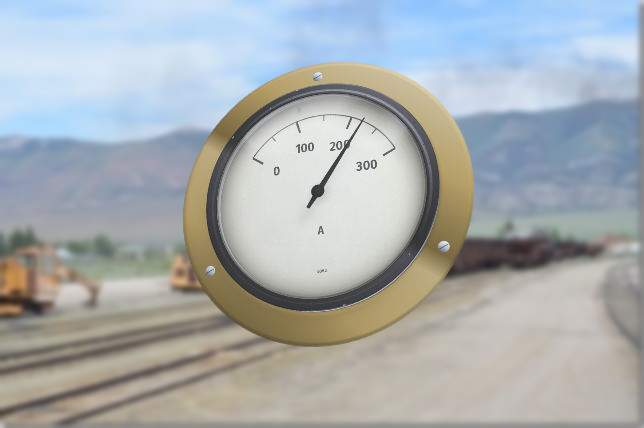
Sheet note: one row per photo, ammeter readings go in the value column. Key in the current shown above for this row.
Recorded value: 225 A
